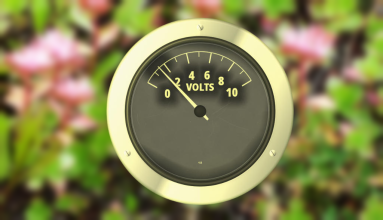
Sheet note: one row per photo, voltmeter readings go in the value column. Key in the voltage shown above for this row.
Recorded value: 1.5 V
